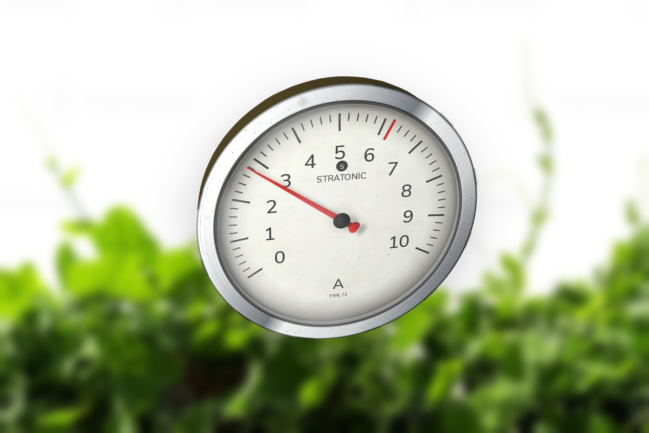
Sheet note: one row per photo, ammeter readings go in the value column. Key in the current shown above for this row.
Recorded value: 2.8 A
